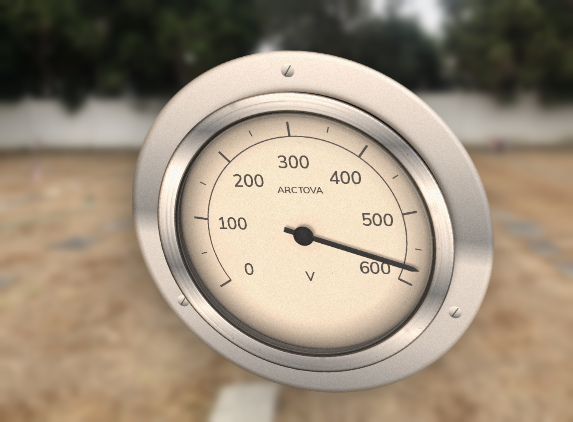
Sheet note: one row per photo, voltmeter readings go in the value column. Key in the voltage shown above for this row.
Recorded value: 575 V
